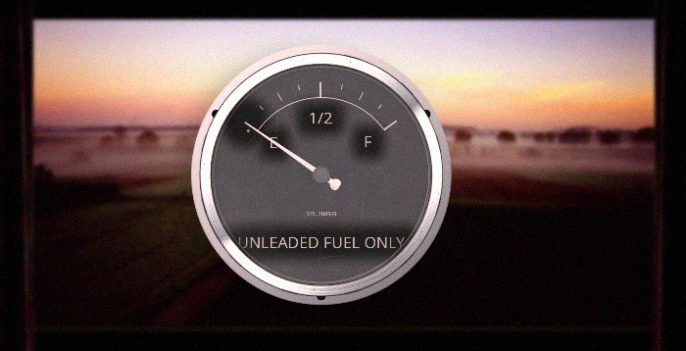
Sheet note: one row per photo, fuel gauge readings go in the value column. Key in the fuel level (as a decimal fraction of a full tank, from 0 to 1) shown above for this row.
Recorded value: 0
